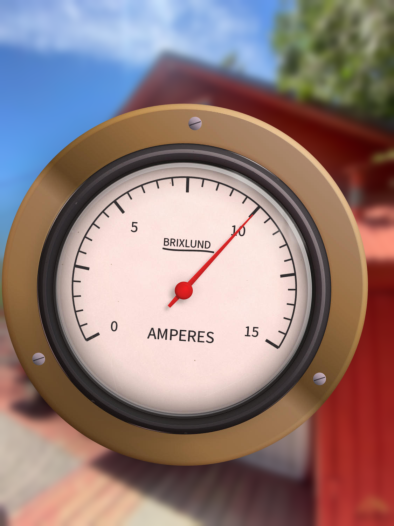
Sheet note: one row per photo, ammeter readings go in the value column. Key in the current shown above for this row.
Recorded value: 10 A
